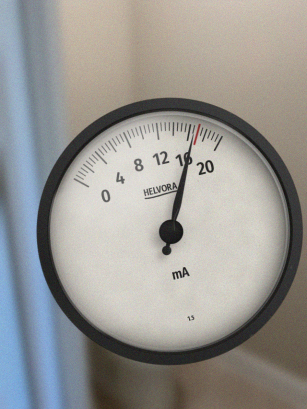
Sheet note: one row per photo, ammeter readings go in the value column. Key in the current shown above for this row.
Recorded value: 16.5 mA
